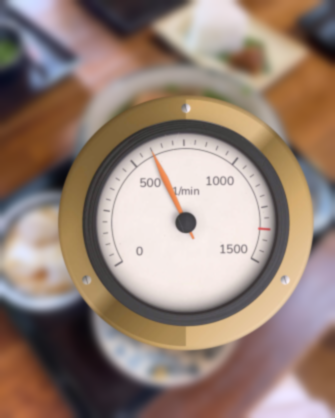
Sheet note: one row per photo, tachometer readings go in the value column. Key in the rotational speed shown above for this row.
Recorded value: 600 rpm
